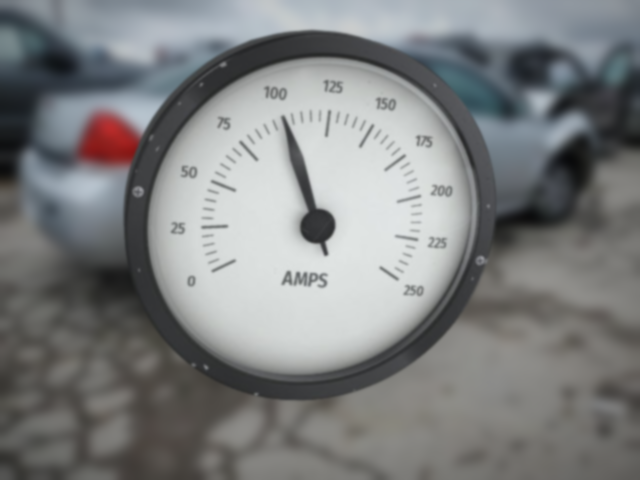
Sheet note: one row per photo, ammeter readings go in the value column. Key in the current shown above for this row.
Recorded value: 100 A
